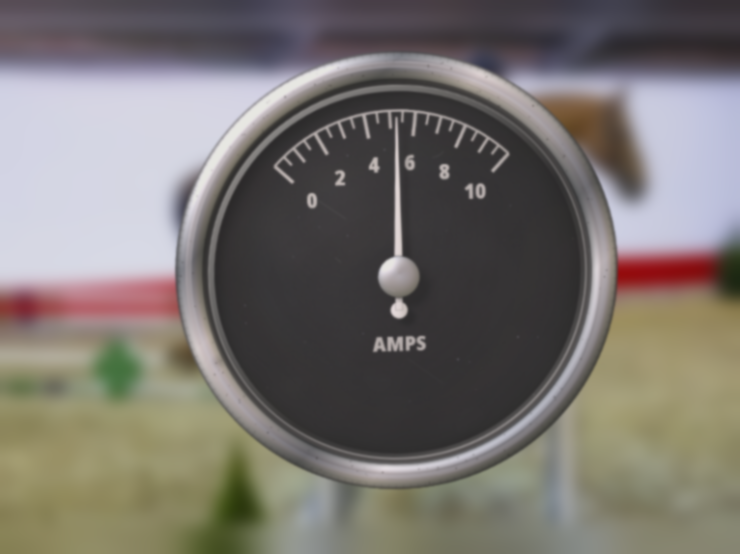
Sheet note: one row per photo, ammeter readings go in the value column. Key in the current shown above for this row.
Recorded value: 5.25 A
